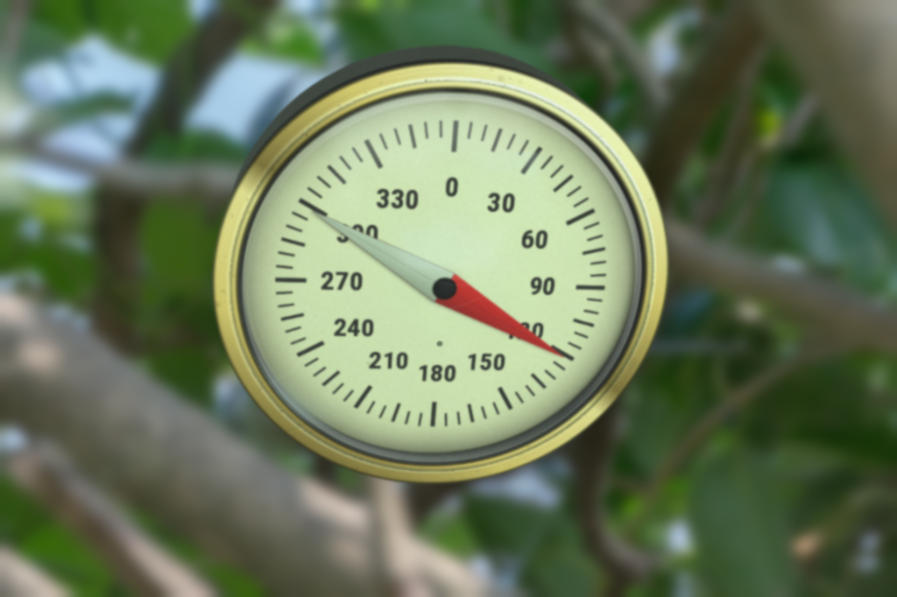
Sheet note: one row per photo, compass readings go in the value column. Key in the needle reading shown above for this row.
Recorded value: 120 °
